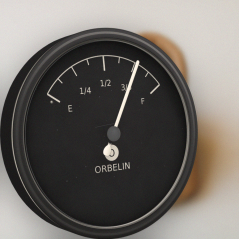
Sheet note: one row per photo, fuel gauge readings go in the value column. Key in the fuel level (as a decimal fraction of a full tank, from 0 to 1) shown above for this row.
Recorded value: 0.75
